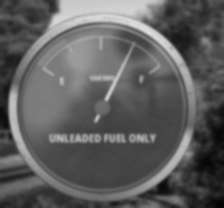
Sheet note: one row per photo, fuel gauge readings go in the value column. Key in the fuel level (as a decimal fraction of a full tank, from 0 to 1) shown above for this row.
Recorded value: 0.75
